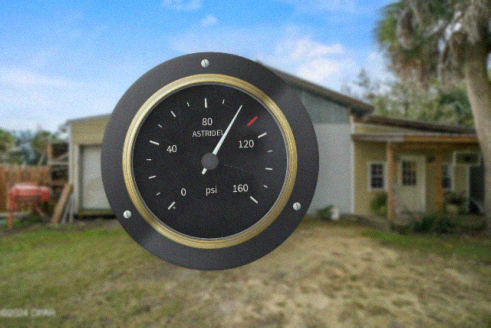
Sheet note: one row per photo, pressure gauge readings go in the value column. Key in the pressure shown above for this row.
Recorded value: 100 psi
